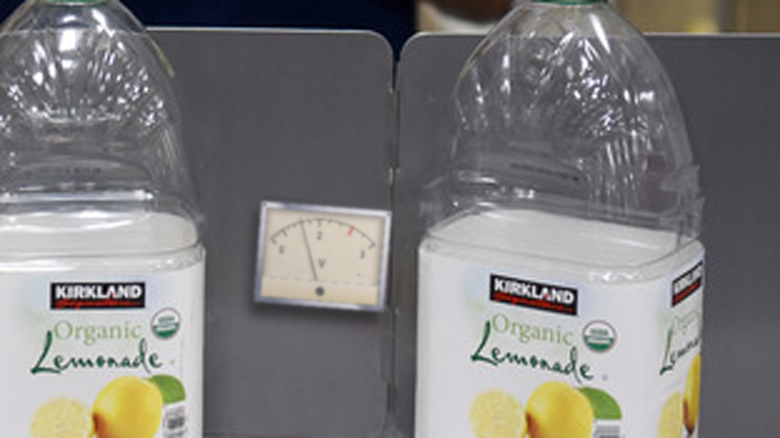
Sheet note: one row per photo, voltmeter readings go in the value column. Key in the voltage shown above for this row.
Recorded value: 1.6 V
